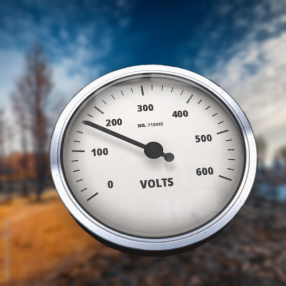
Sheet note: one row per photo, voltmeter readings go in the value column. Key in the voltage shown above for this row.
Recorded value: 160 V
